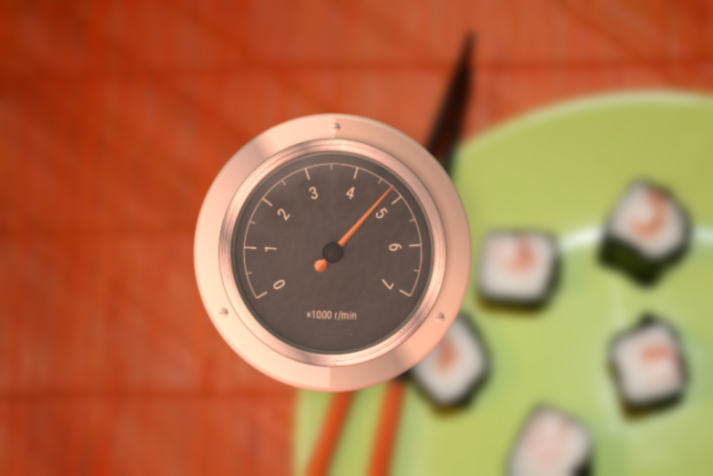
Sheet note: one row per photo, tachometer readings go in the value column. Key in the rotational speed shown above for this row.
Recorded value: 4750 rpm
